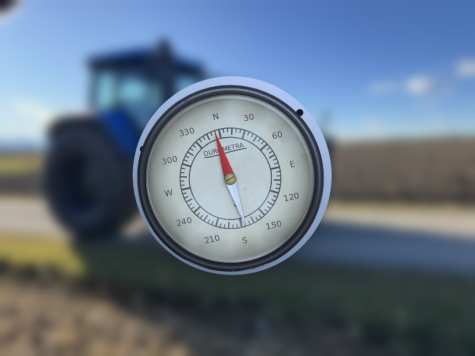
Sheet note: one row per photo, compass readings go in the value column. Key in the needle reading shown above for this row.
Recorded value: 355 °
